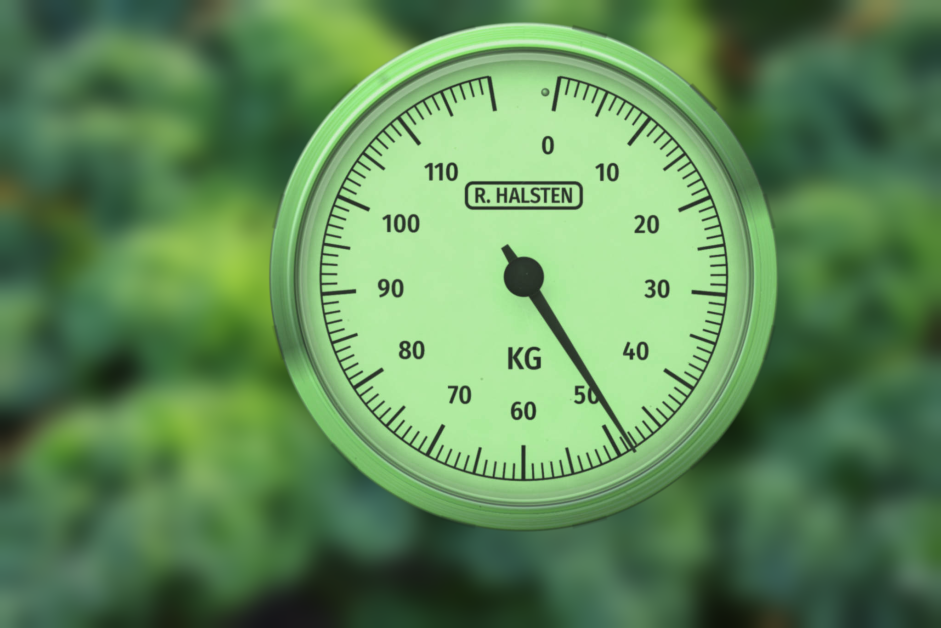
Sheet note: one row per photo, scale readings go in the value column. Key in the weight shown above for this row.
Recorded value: 48.5 kg
